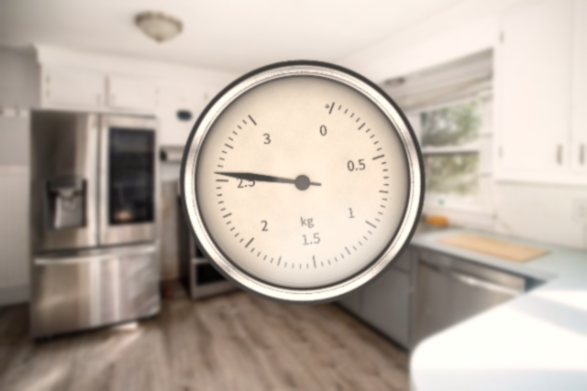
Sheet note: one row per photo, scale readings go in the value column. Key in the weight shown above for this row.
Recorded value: 2.55 kg
